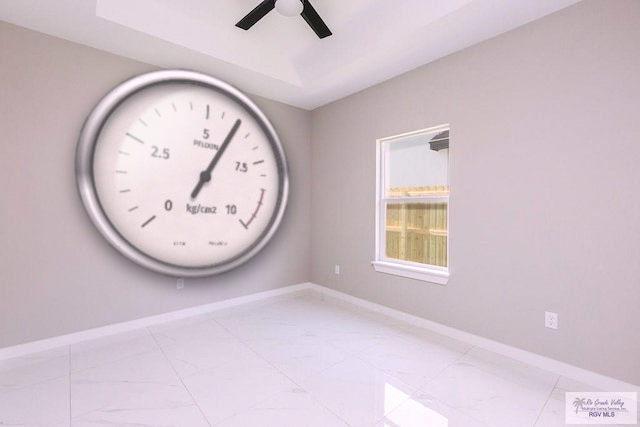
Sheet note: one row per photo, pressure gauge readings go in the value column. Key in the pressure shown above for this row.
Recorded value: 6 kg/cm²
